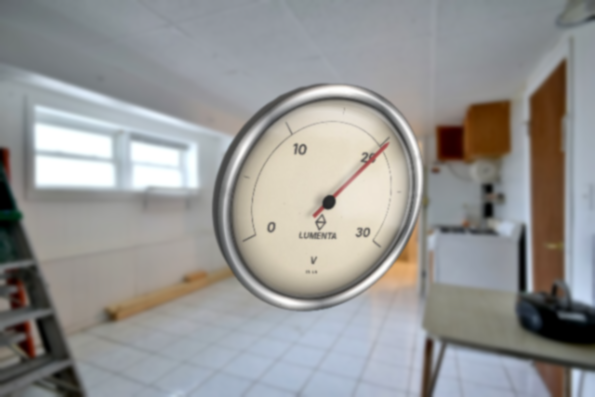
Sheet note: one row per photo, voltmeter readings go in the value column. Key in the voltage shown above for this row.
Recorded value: 20 V
